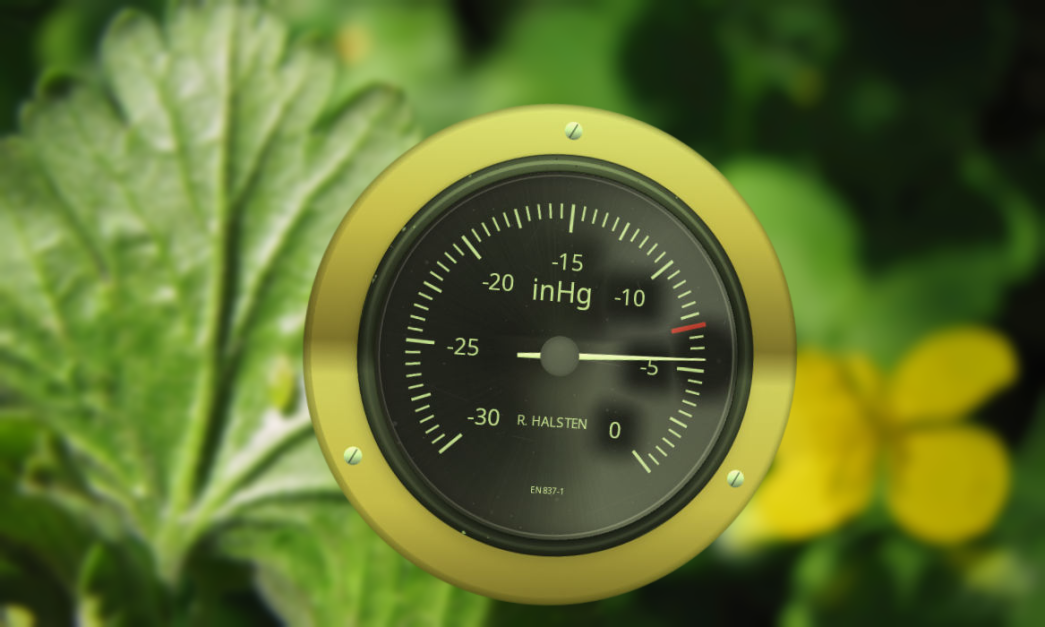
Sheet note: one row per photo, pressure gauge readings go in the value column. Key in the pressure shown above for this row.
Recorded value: -5.5 inHg
